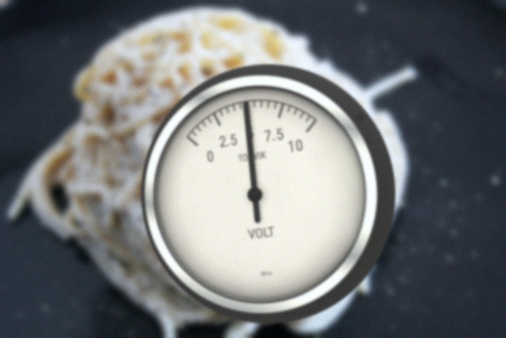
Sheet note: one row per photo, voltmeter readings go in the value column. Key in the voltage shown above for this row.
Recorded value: 5 V
